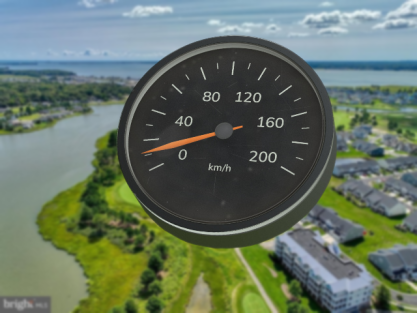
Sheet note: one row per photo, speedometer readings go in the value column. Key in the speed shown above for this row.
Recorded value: 10 km/h
